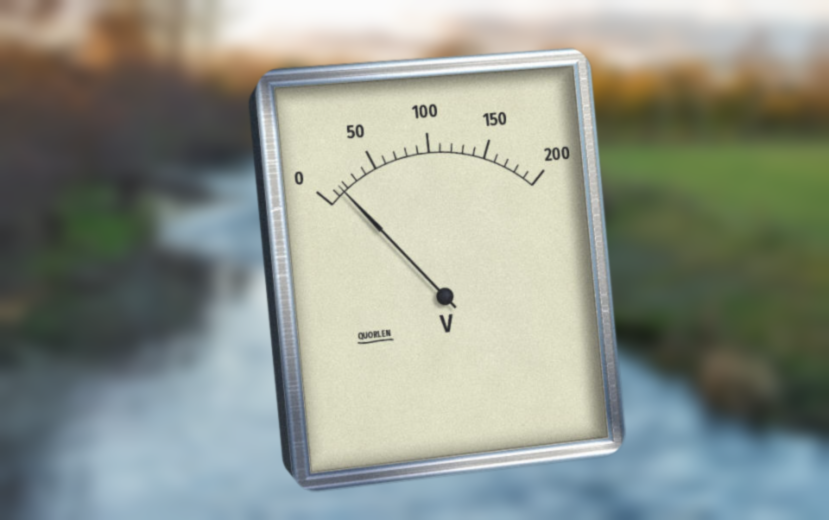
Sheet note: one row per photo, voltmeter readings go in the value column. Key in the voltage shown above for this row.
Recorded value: 15 V
